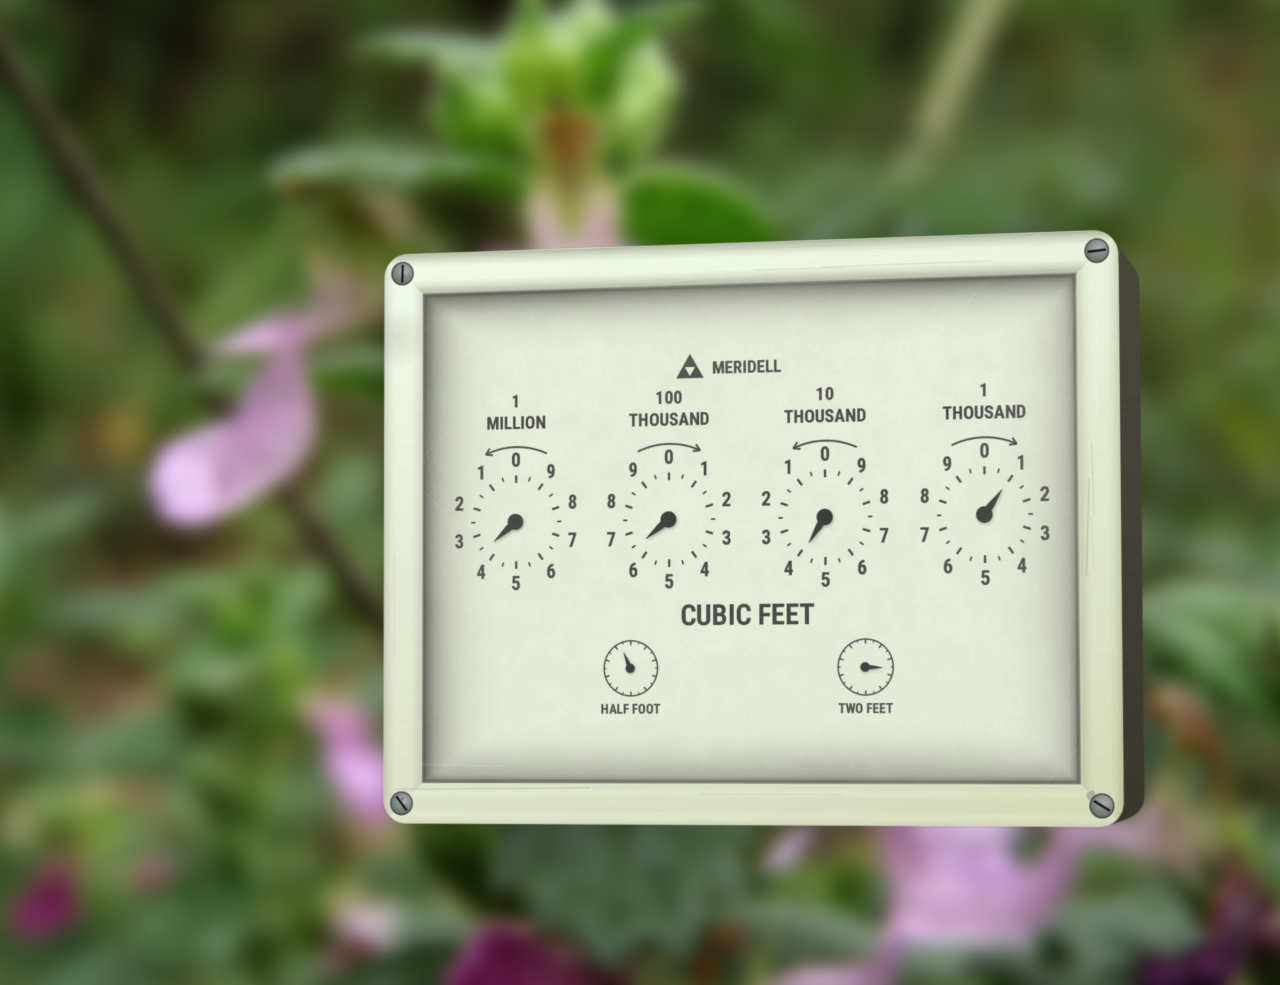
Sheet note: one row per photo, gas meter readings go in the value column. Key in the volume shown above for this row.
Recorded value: 364100 ft³
